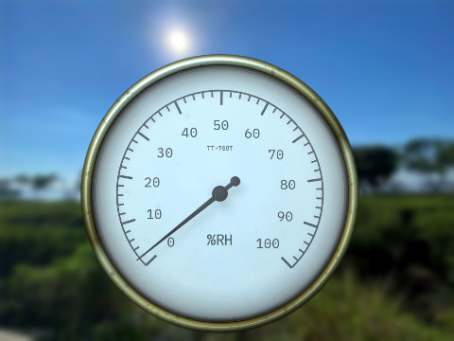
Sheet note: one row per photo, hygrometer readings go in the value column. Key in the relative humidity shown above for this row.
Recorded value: 2 %
